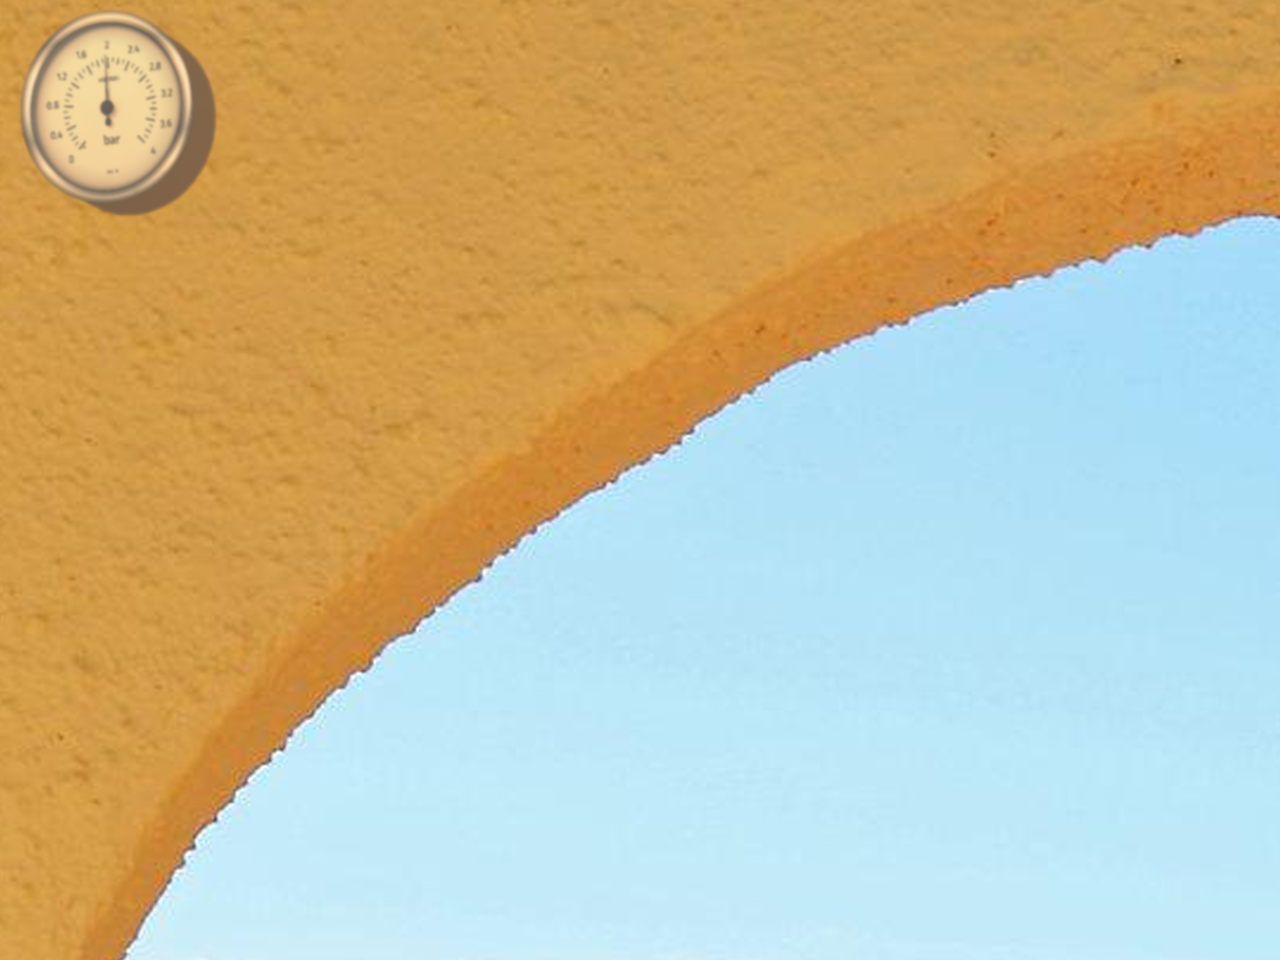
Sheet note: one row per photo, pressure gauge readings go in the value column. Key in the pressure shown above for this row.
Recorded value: 2 bar
